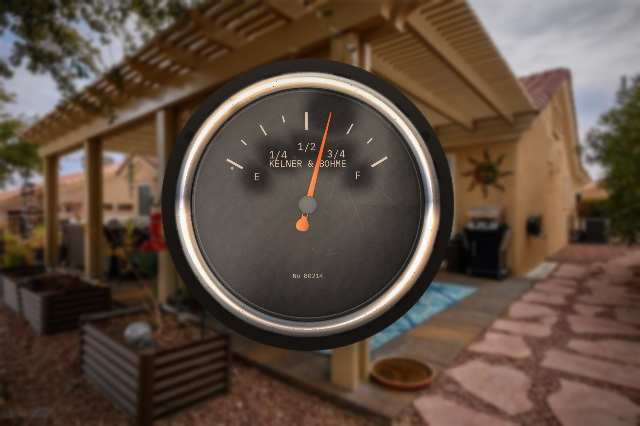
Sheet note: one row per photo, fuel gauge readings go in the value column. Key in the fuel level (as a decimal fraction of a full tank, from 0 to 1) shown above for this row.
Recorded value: 0.625
